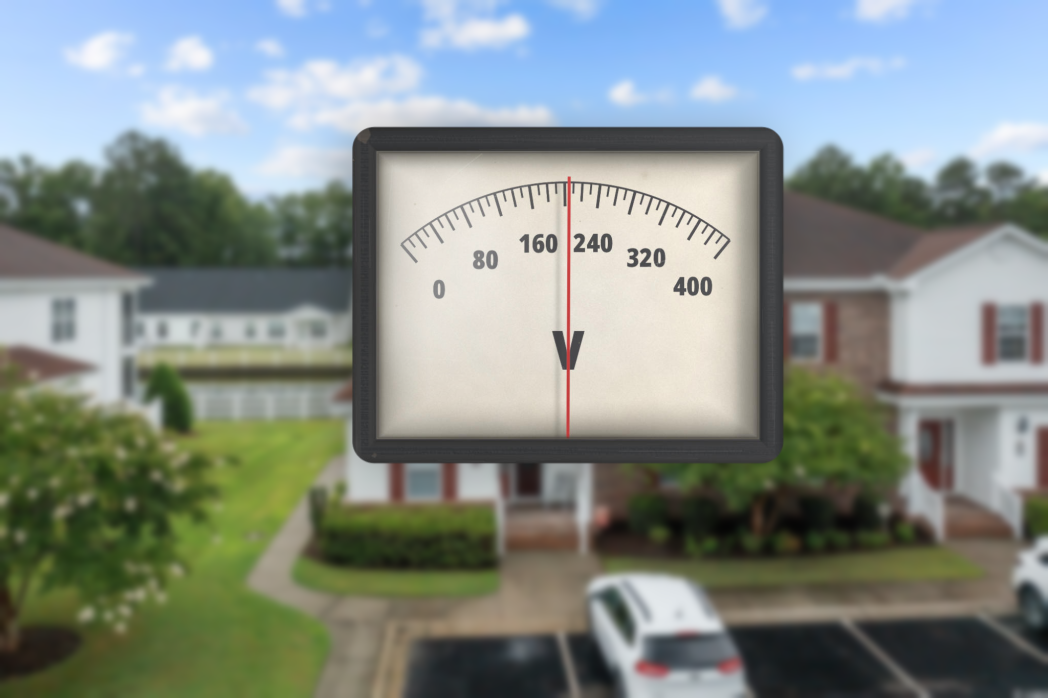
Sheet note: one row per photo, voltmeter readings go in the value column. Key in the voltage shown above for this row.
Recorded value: 205 V
